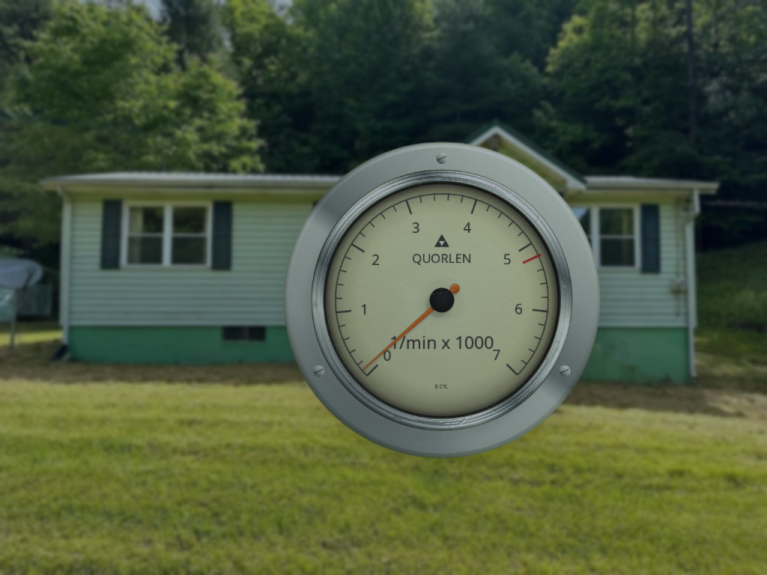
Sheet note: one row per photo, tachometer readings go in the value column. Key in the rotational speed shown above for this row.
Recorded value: 100 rpm
